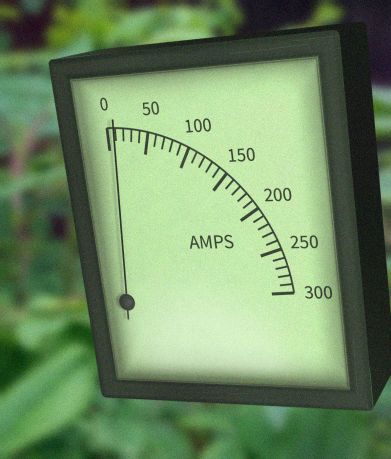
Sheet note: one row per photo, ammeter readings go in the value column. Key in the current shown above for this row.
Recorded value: 10 A
